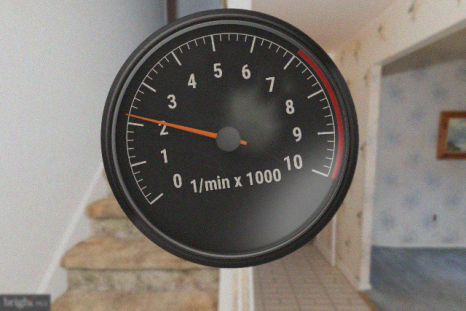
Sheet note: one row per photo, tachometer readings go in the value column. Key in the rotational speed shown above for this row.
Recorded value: 2200 rpm
